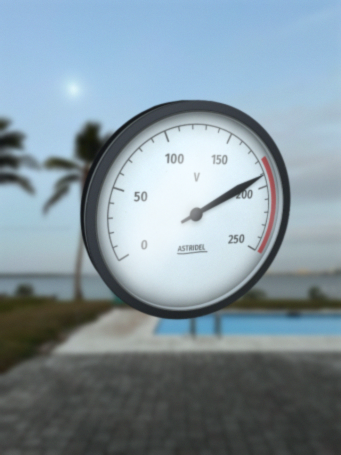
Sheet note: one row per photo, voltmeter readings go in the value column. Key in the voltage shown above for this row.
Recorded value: 190 V
